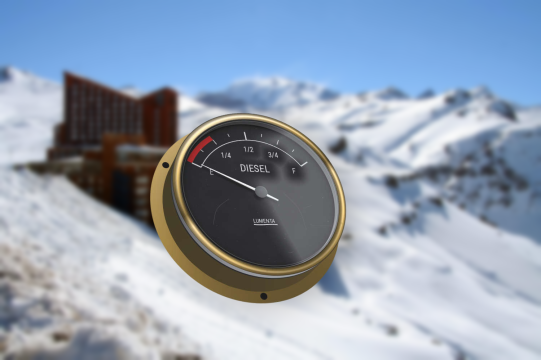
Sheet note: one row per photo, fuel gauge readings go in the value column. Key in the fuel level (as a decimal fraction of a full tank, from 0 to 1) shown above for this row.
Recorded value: 0
